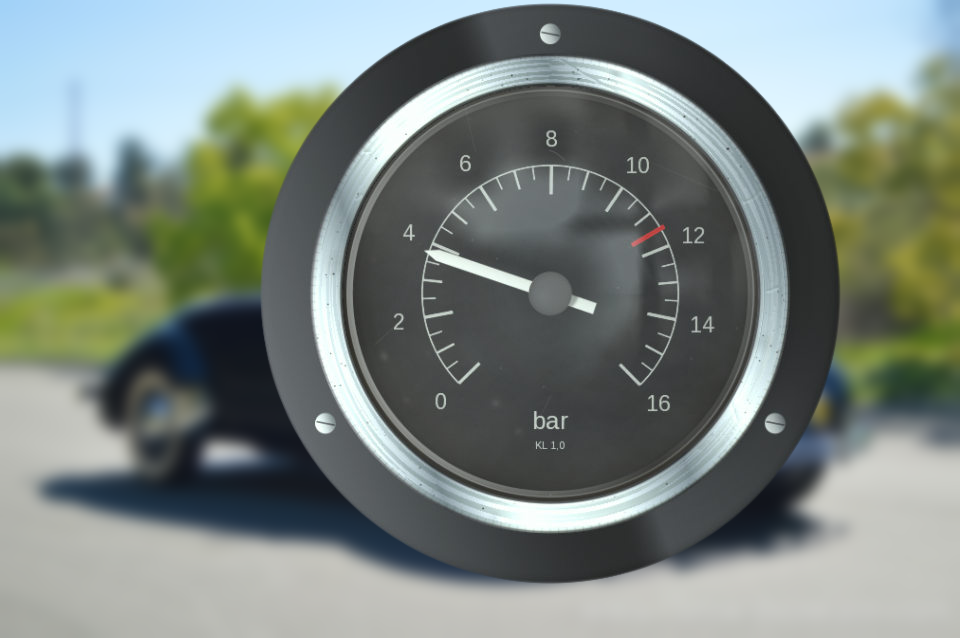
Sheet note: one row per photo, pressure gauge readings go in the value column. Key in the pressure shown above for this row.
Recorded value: 3.75 bar
